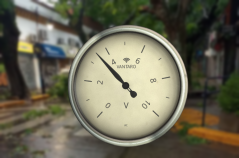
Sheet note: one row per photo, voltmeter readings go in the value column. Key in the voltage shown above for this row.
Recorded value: 3.5 V
